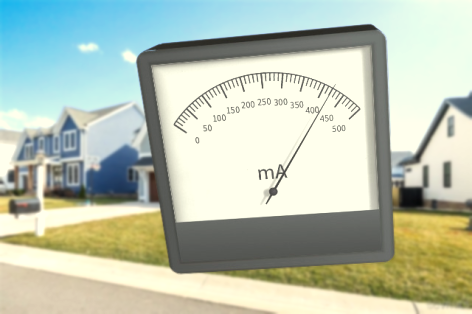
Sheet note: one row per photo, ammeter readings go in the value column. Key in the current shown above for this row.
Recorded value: 420 mA
